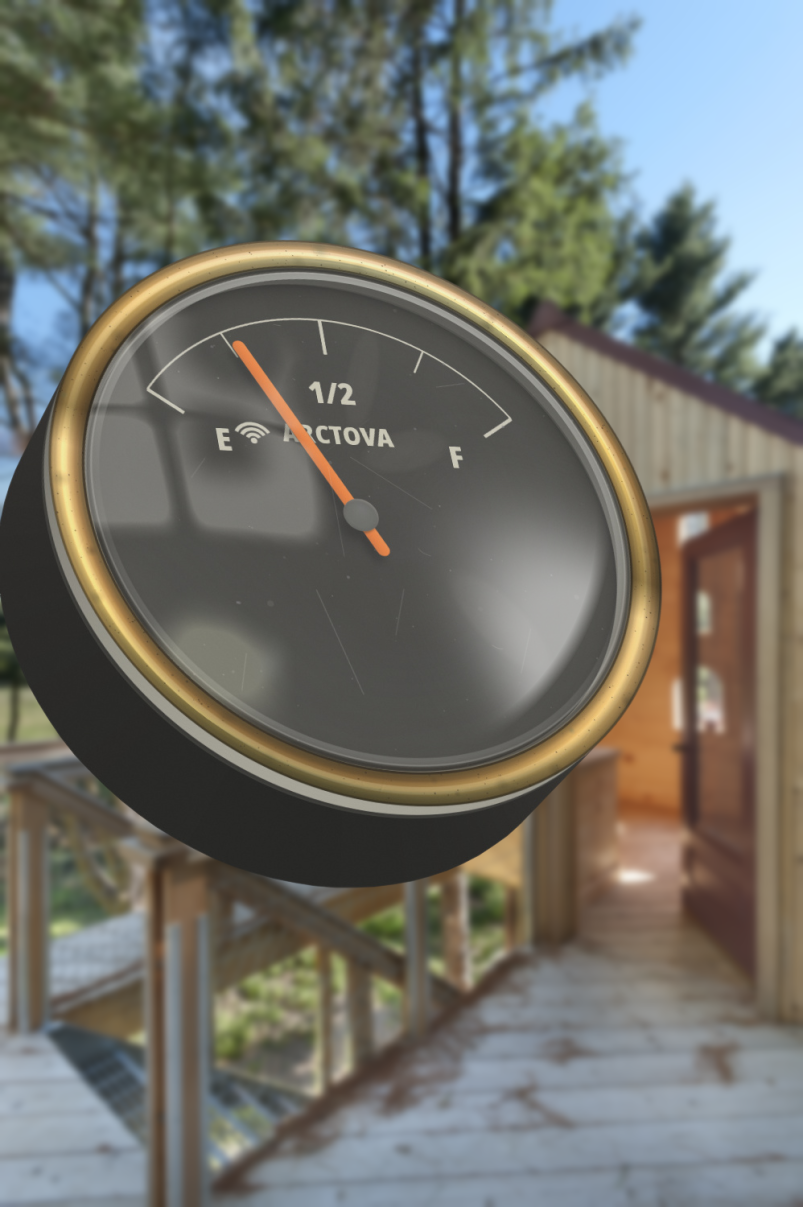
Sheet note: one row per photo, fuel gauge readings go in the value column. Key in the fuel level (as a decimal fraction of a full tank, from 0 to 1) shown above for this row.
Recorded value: 0.25
